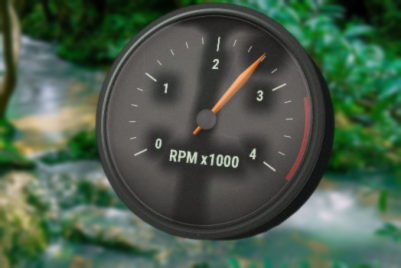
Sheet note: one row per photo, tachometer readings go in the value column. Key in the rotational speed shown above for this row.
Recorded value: 2600 rpm
